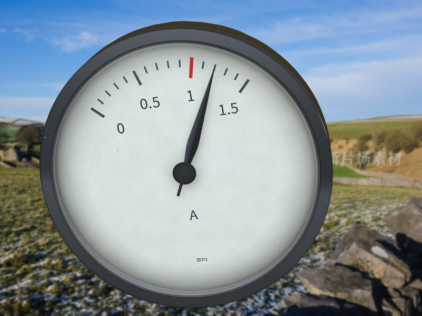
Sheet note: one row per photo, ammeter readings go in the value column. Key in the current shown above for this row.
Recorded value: 1.2 A
